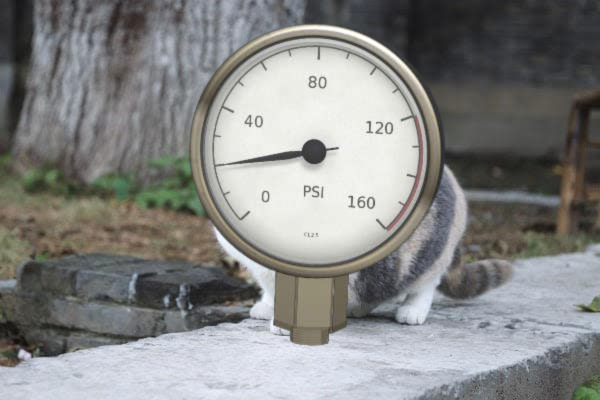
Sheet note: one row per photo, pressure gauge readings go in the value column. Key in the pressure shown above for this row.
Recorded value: 20 psi
